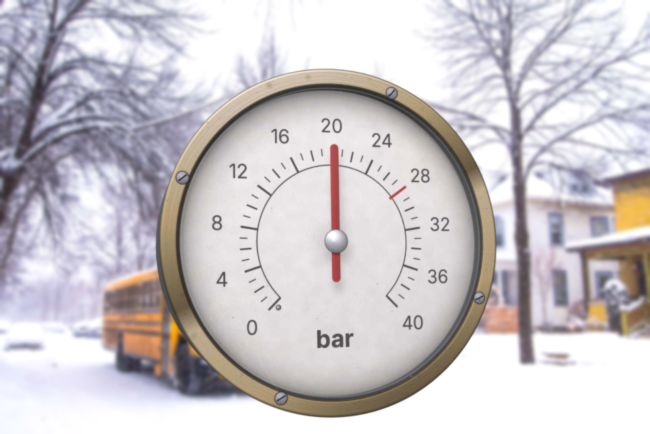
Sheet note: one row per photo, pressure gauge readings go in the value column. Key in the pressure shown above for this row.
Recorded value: 20 bar
